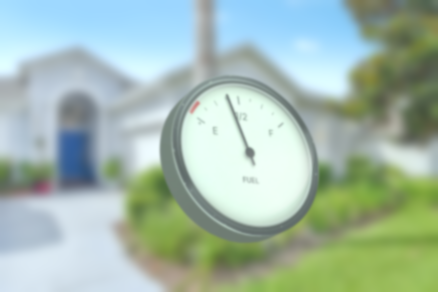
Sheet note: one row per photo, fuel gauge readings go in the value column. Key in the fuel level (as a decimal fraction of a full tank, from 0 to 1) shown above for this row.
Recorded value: 0.375
